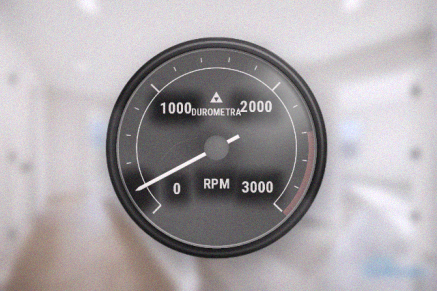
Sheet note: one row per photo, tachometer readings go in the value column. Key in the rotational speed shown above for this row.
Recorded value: 200 rpm
